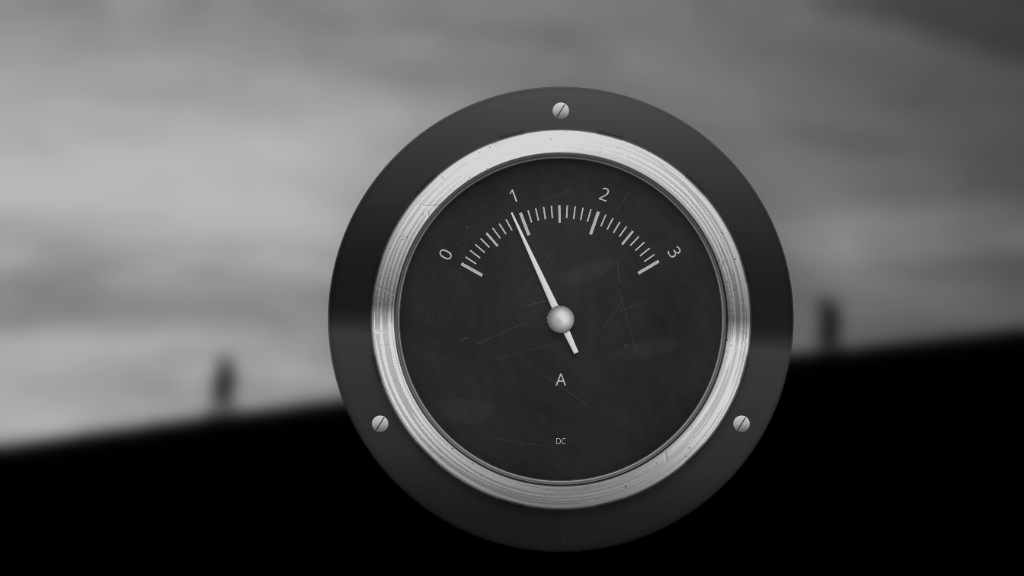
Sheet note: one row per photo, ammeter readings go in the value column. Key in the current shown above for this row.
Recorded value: 0.9 A
